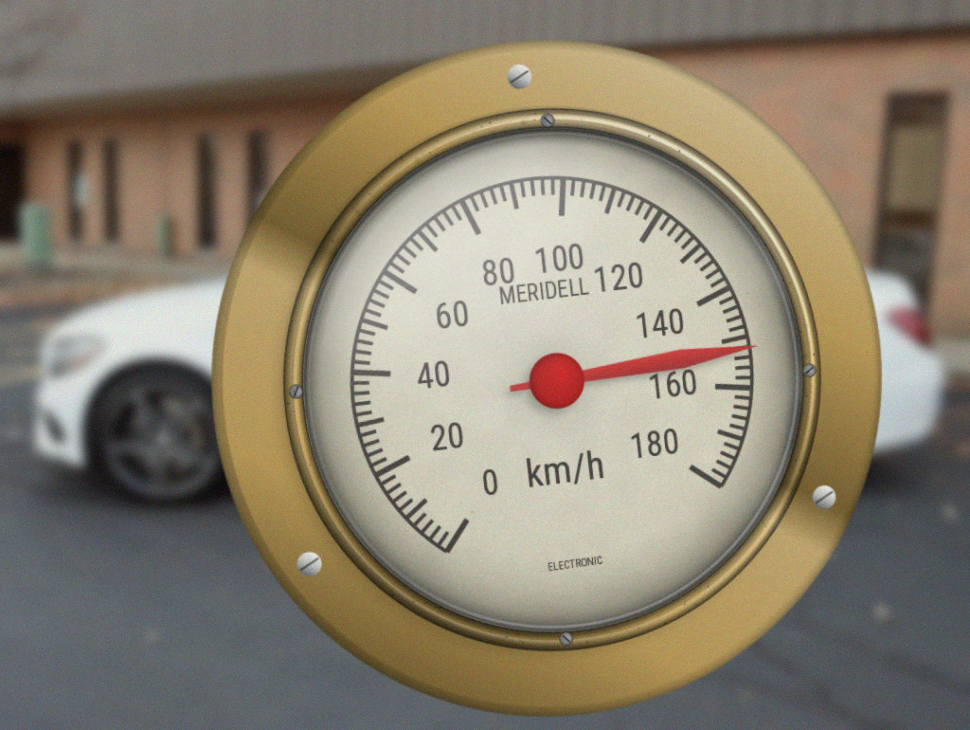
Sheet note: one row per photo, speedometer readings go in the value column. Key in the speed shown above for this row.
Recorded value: 152 km/h
